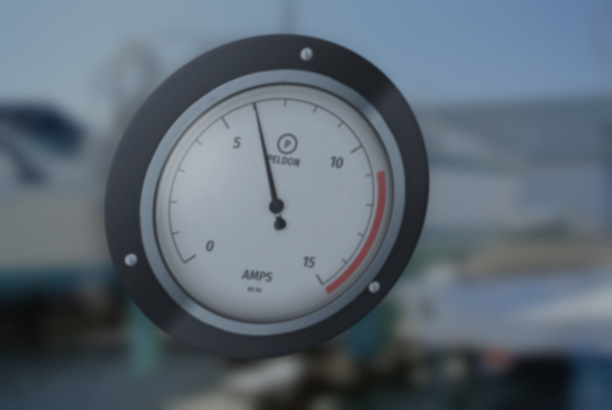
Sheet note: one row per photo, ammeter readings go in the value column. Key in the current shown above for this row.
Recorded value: 6 A
